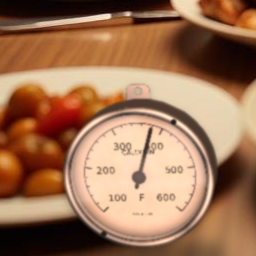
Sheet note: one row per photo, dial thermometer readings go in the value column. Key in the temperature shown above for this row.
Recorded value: 380 °F
